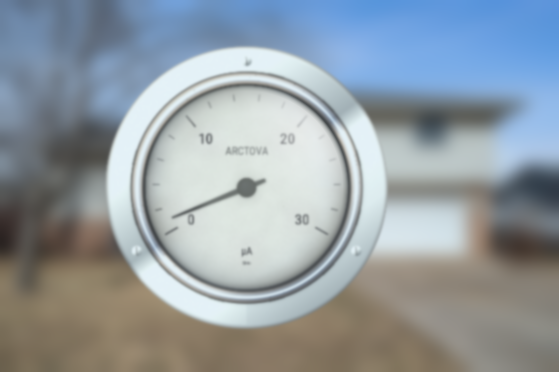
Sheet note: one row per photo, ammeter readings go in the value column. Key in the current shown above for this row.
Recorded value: 1 µA
